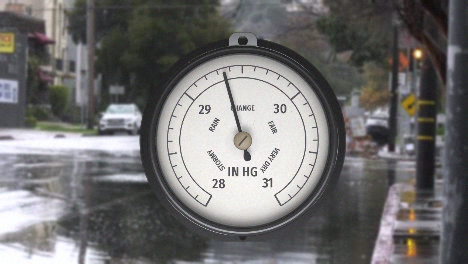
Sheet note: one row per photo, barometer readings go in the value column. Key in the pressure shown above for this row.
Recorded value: 29.35 inHg
